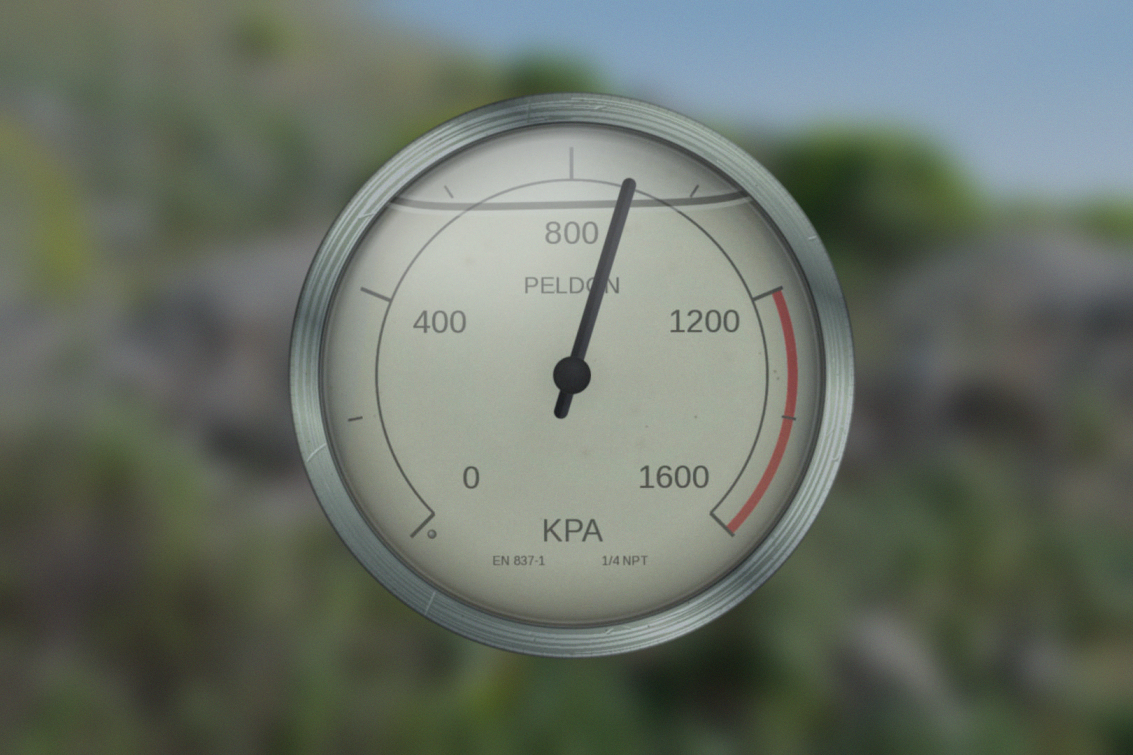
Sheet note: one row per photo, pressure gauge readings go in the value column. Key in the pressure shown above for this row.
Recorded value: 900 kPa
